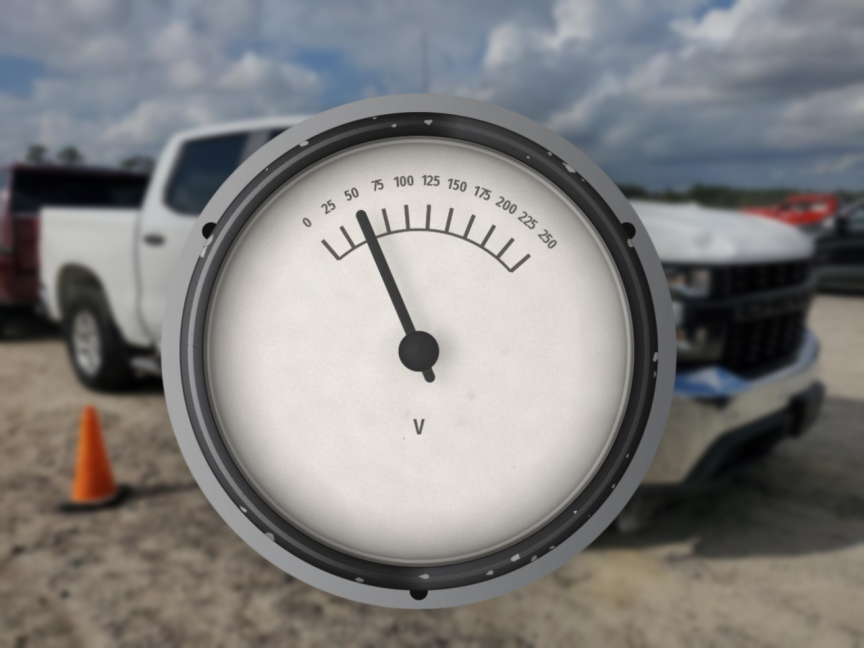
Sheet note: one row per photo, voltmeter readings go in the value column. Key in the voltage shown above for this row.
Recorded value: 50 V
